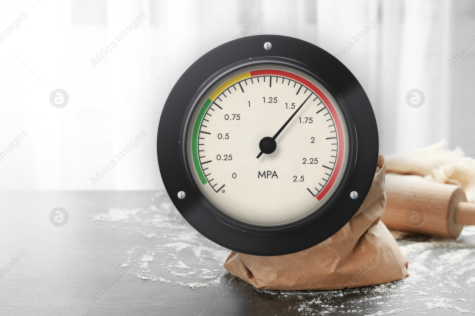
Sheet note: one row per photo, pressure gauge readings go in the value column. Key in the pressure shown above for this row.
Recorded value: 1.6 MPa
